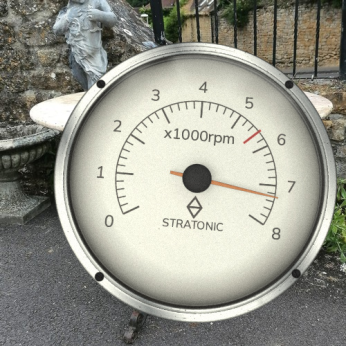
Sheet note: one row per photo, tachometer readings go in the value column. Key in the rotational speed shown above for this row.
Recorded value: 7300 rpm
